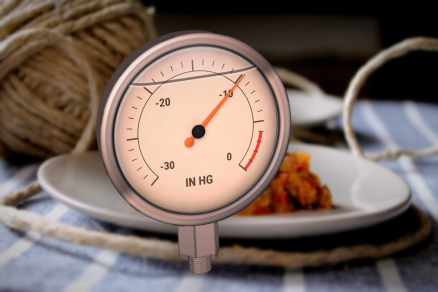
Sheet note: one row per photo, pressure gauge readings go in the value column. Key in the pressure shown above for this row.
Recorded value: -10 inHg
